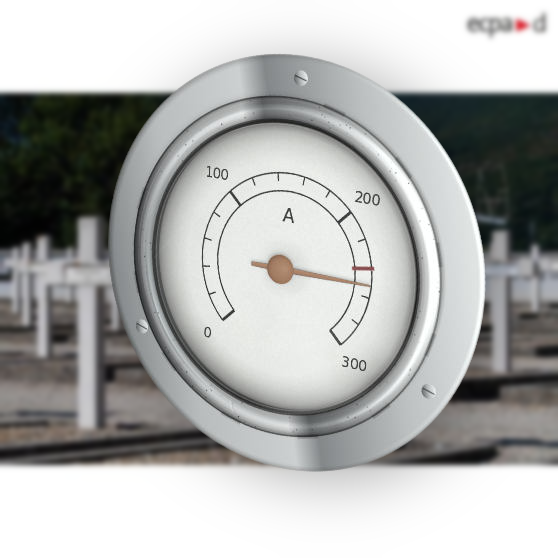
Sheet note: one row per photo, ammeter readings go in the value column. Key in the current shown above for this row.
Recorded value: 250 A
